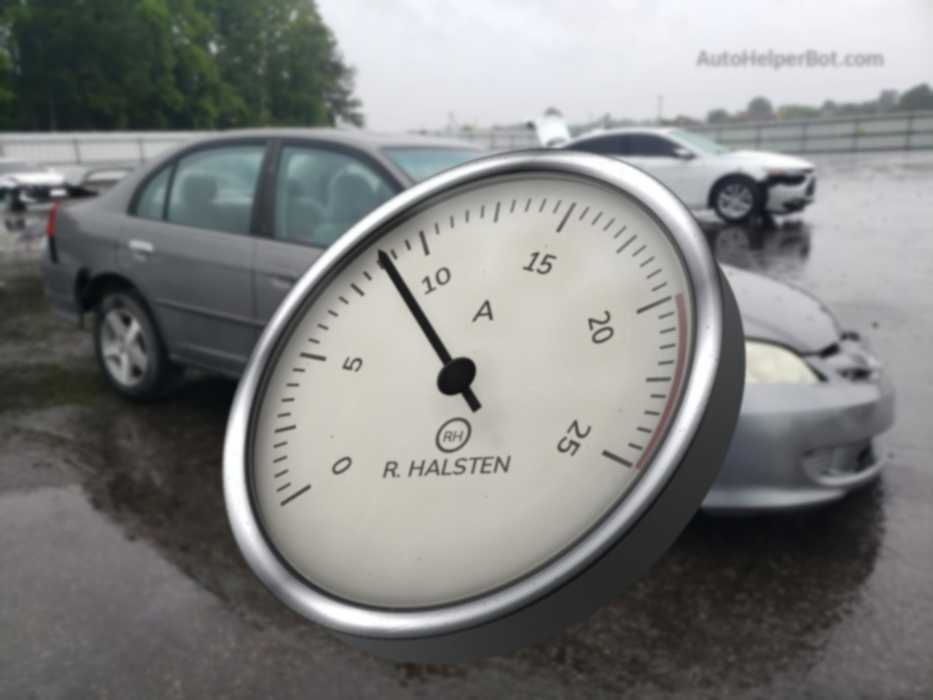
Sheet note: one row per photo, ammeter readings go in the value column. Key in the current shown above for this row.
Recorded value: 8.75 A
